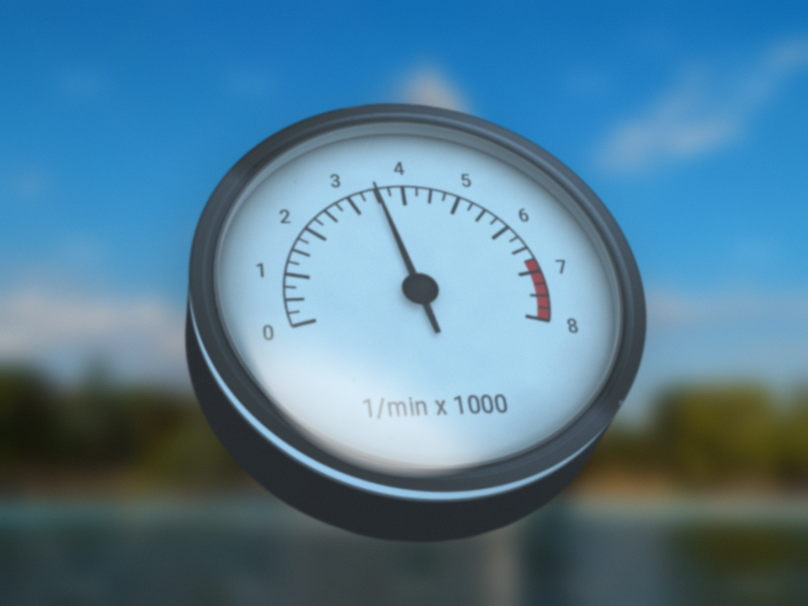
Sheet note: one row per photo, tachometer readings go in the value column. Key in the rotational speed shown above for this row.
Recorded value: 3500 rpm
